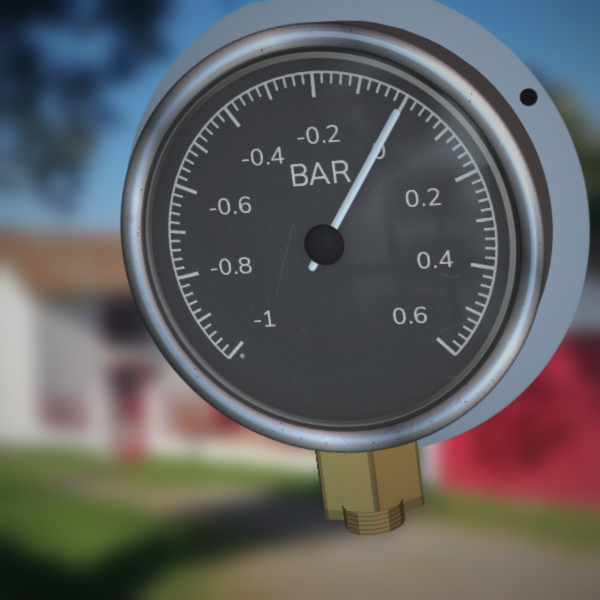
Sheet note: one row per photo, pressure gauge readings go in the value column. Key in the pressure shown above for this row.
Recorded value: 0 bar
